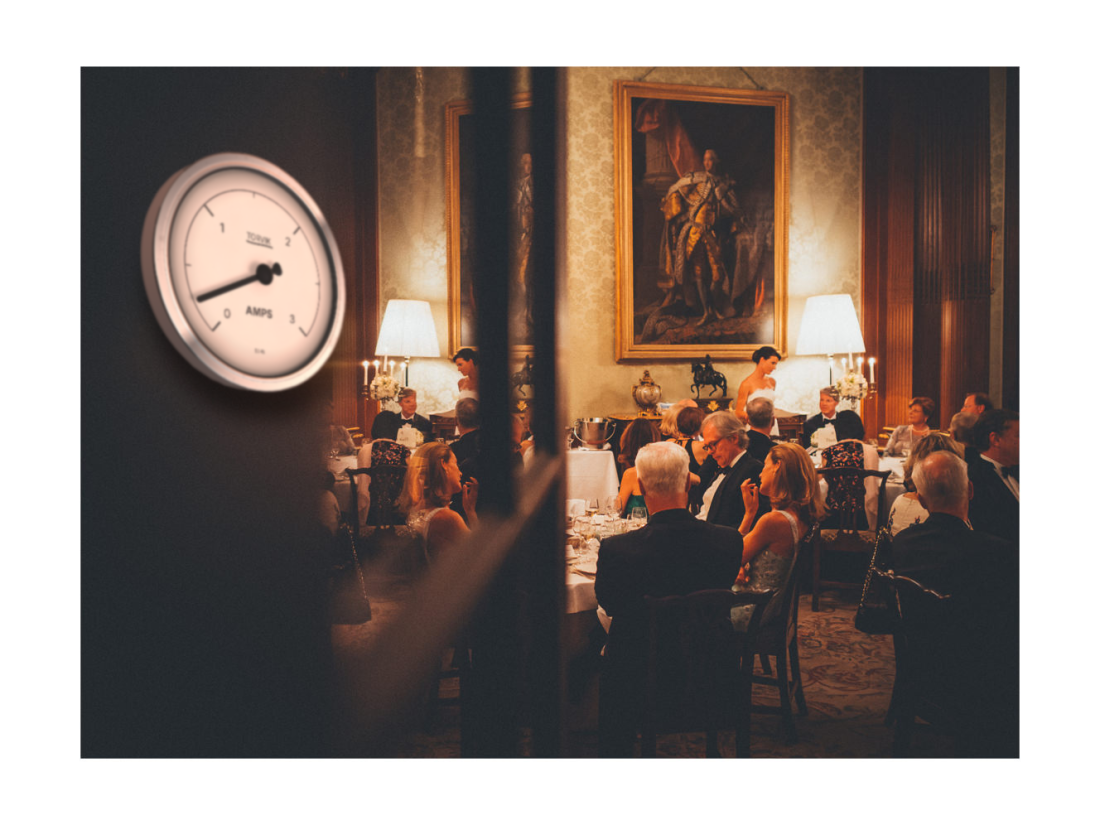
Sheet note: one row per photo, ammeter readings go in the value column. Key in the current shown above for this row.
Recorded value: 0.25 A
